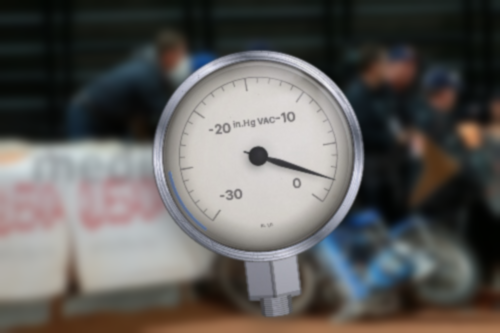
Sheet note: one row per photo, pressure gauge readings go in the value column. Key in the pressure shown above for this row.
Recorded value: -2 inHg
